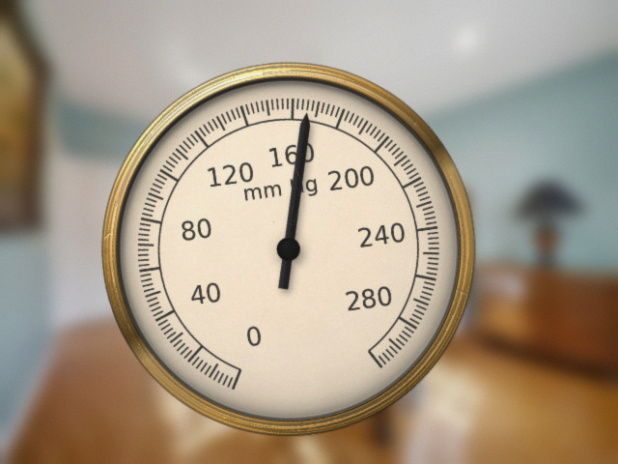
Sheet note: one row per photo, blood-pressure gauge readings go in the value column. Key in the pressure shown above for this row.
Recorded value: 166 mmHg
